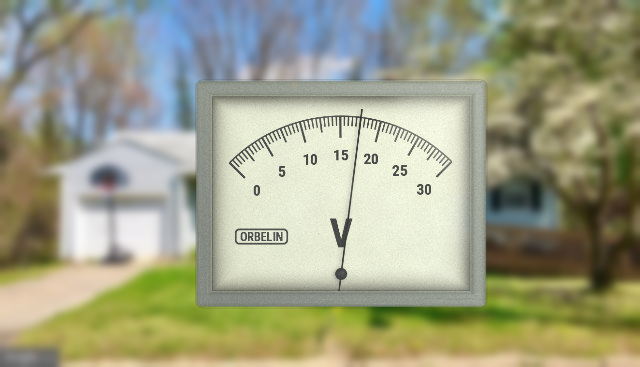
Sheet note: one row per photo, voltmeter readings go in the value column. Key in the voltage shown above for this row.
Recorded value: 17.5 V
